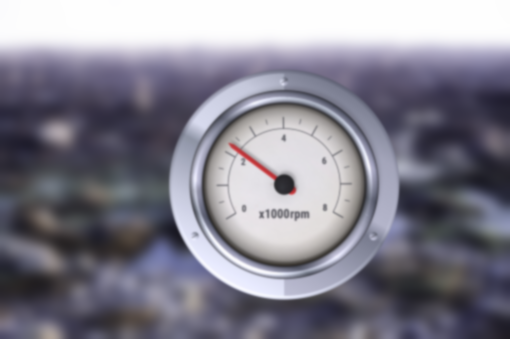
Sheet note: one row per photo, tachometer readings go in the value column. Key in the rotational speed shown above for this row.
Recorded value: 2250 rpm
